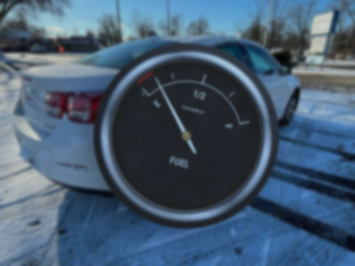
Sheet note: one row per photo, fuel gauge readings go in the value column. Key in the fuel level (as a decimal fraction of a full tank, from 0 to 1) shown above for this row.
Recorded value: 0.125
